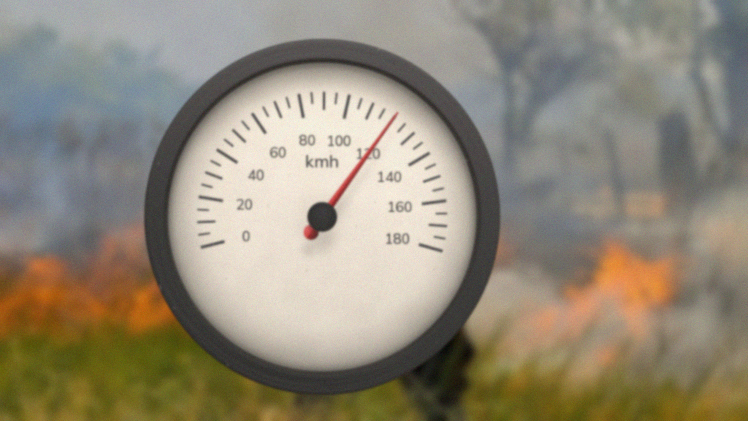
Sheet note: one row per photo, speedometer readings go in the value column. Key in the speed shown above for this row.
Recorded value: 120 km/h
